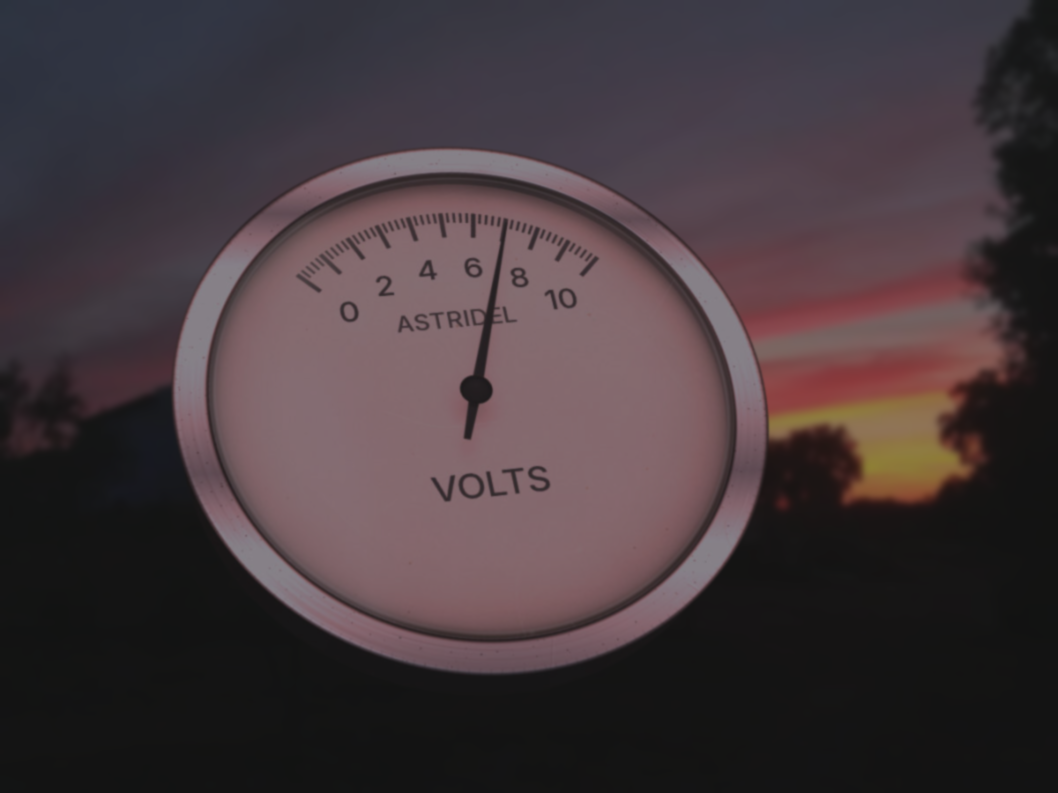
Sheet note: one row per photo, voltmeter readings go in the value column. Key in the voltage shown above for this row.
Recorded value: 7 V
